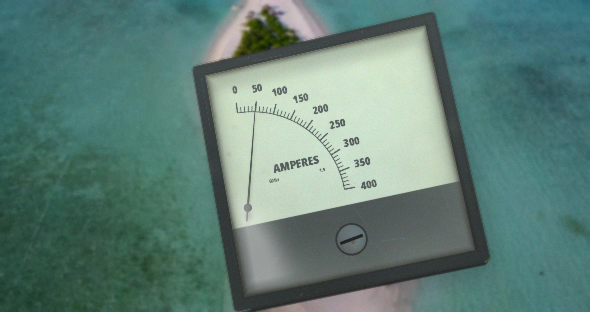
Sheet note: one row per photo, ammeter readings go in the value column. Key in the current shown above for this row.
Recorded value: 50 A
